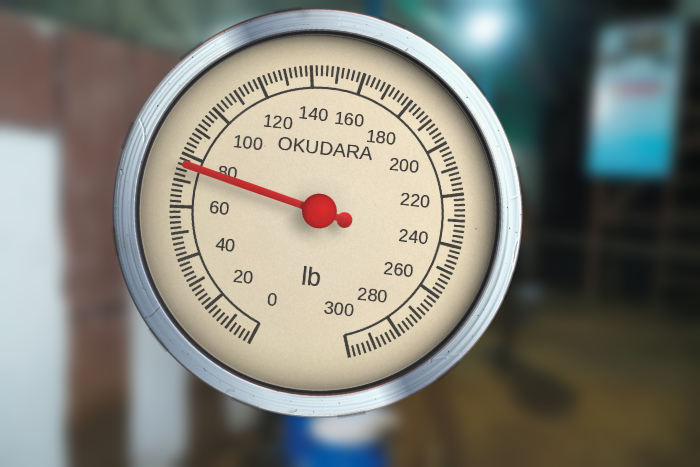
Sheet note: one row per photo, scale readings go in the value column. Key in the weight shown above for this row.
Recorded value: 76 lb
